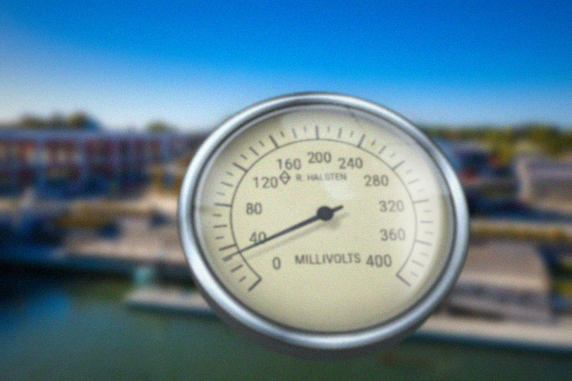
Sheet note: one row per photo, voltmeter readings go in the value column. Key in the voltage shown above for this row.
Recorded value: 30 mV
